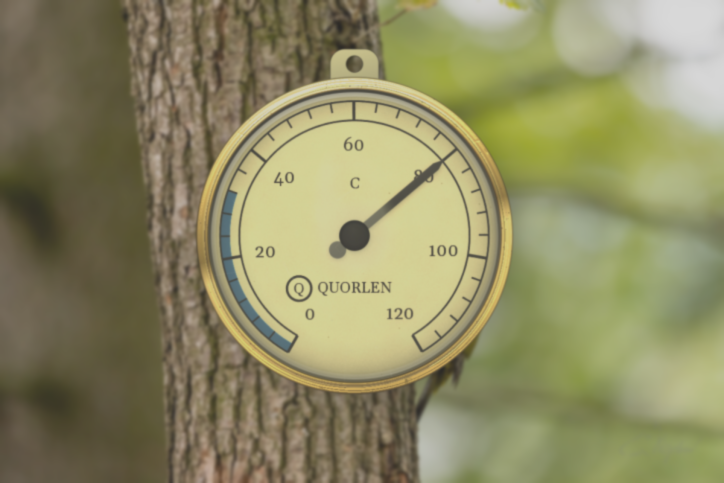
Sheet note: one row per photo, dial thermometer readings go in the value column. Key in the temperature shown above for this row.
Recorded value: 80 °C
